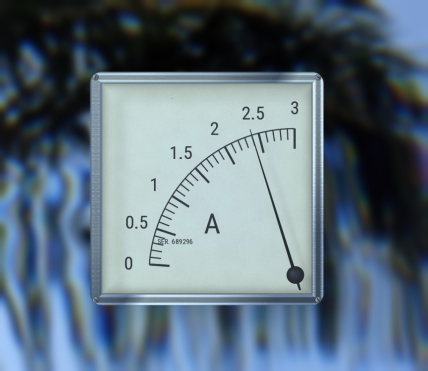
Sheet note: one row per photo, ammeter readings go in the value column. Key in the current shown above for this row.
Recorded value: 2.4 A
